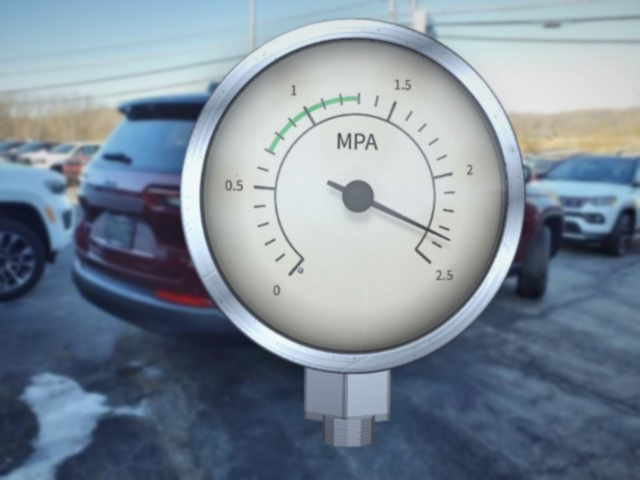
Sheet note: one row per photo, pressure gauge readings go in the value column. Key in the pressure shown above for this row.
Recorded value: 2.35 MPa
